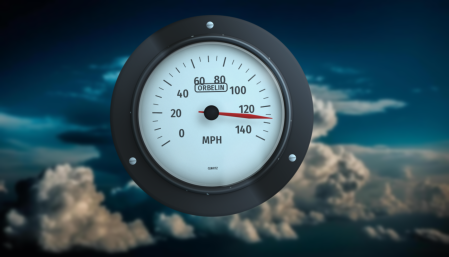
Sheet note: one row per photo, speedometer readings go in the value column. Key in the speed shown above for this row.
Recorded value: 127.5 mph
